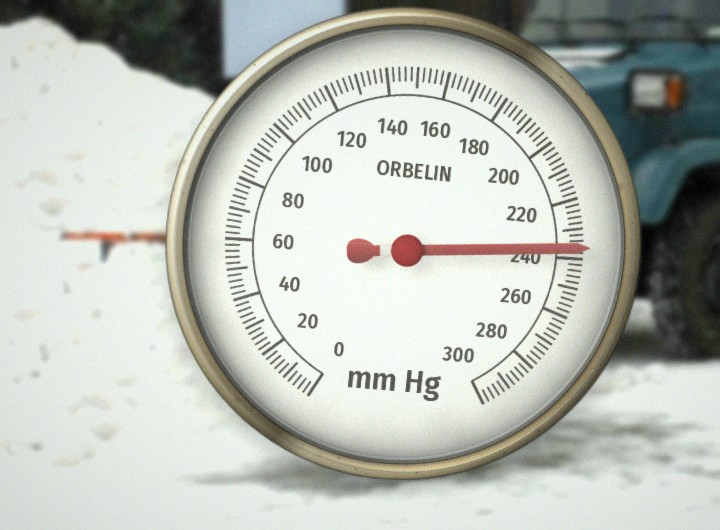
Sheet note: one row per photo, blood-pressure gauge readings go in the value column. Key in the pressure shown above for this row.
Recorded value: 236 mmHg
